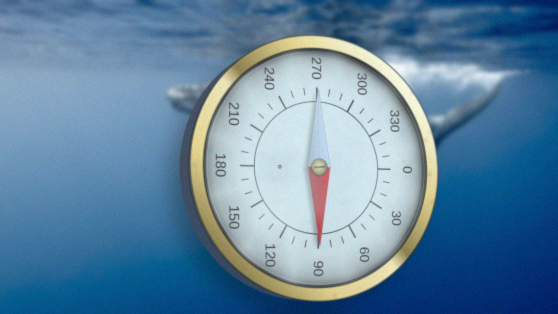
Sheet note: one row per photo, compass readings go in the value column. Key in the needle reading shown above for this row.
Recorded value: 90 °
